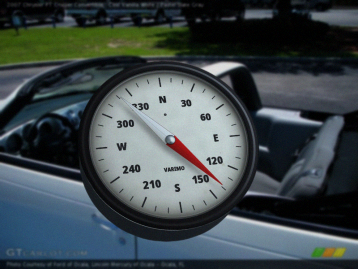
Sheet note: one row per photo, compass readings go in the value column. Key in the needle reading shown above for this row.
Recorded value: 140 °
